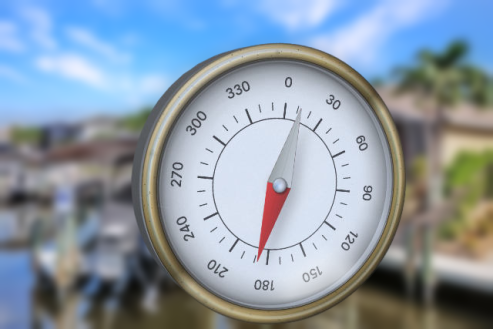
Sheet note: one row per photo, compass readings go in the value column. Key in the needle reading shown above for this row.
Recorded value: 190 °
